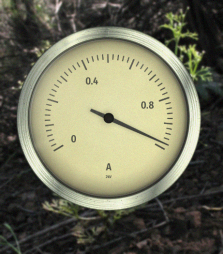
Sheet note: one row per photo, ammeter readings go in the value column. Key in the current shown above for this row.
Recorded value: 0.98 A
